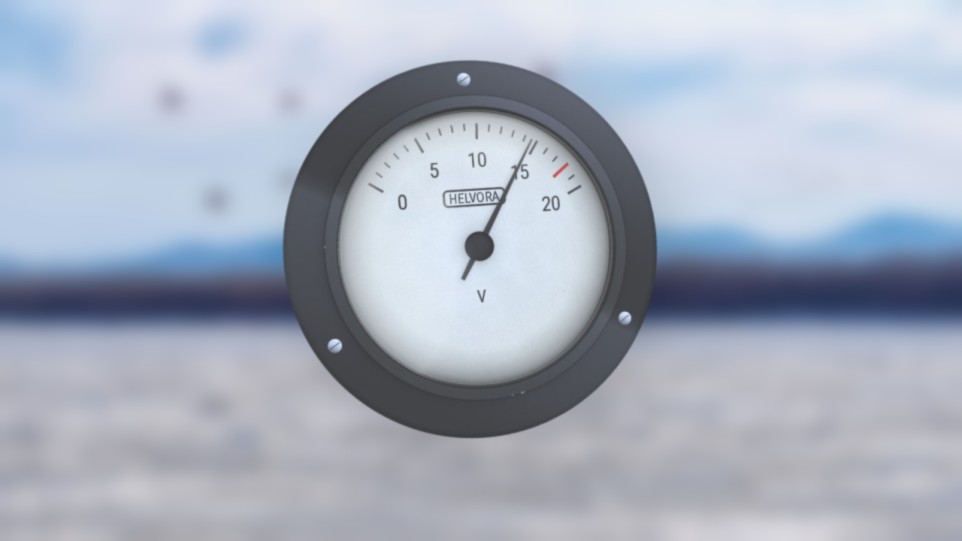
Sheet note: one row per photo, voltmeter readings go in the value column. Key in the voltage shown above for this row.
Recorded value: 14.5 V
